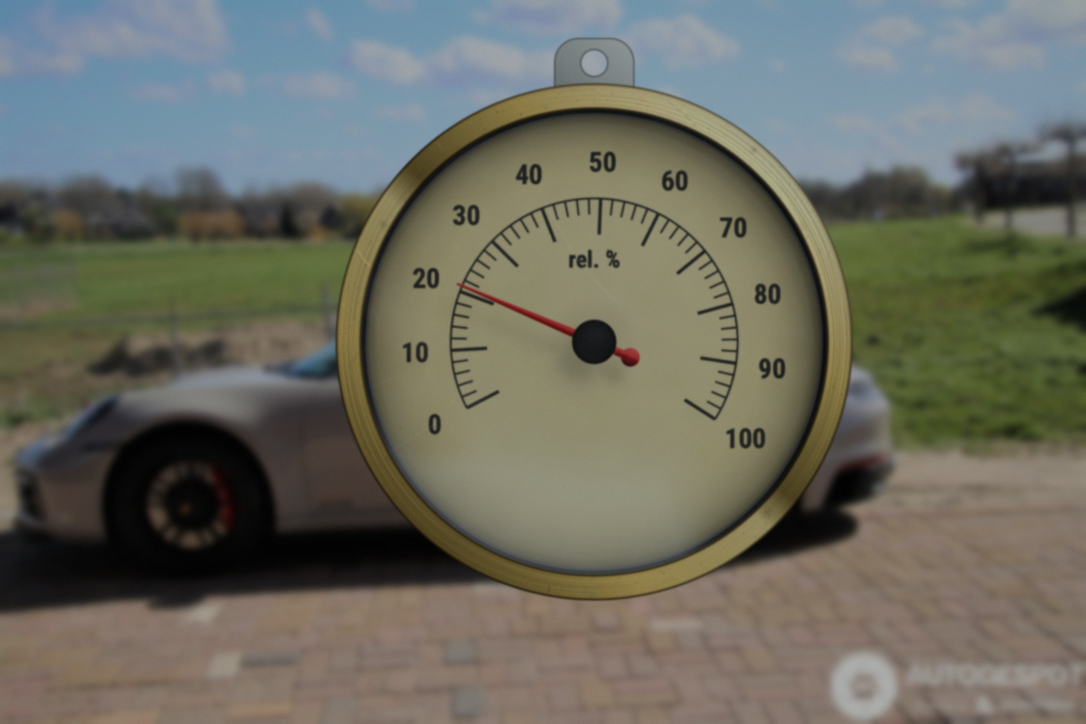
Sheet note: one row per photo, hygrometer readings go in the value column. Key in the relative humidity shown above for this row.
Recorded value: 21 %
